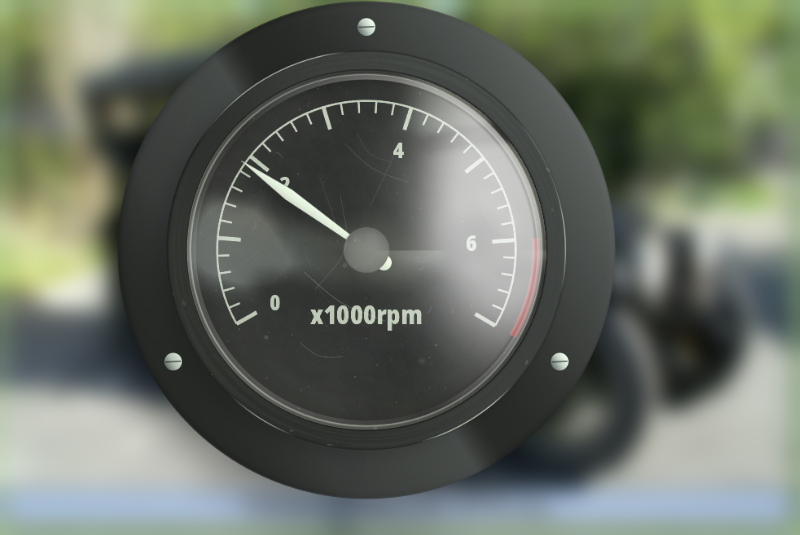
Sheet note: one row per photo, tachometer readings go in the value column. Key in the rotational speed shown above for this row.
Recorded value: 1900 rpm
